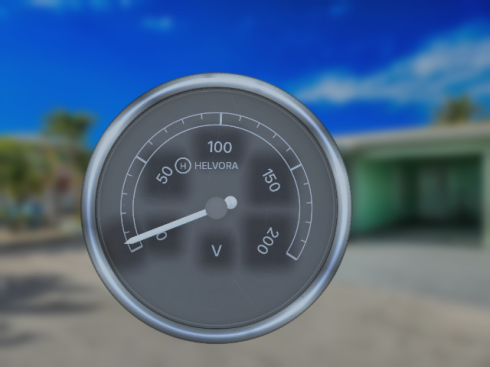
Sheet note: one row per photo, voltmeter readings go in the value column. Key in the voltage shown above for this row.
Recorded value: 5 V
